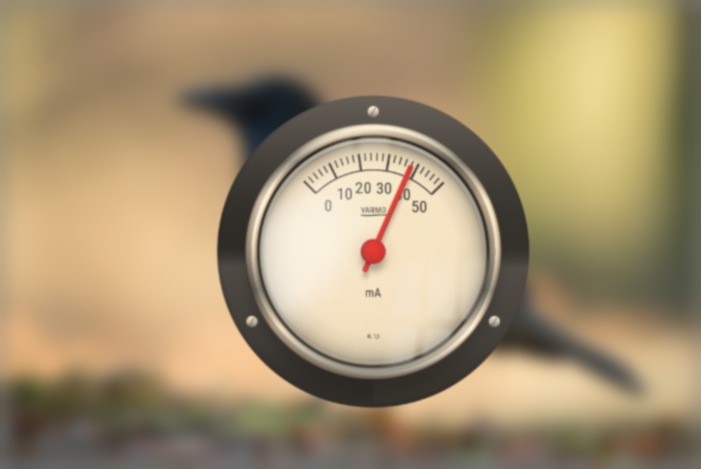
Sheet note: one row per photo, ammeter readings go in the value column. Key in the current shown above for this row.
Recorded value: 38 mA
